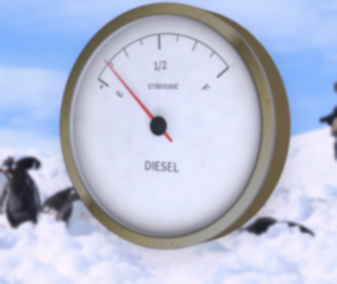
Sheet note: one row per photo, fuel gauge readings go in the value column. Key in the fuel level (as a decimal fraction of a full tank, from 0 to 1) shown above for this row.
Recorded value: 0.125
